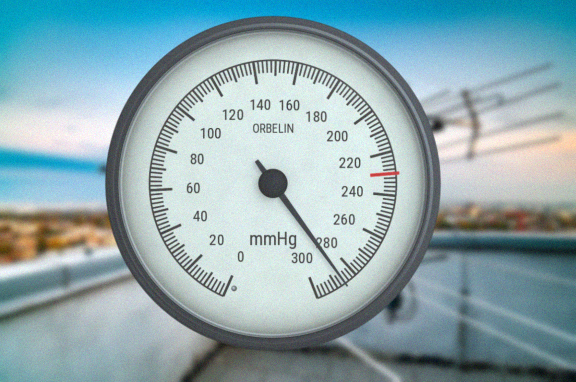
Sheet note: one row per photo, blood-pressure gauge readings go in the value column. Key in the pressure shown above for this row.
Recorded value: 286 mmHg
